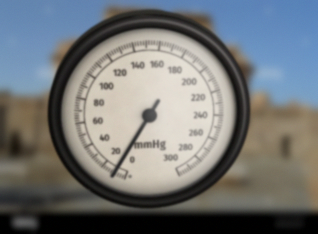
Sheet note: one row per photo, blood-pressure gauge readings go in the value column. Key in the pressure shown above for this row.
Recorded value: 10 mmHg
